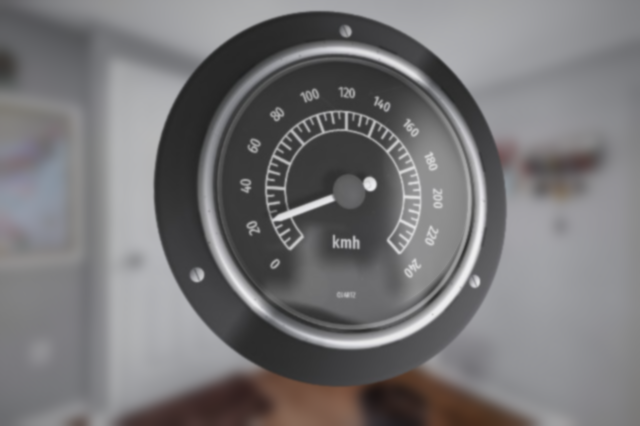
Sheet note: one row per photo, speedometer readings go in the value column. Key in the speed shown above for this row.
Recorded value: 20 km/h
